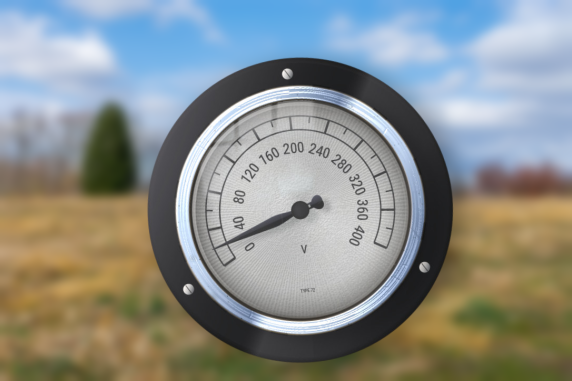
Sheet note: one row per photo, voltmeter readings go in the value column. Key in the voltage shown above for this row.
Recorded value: 20 V
